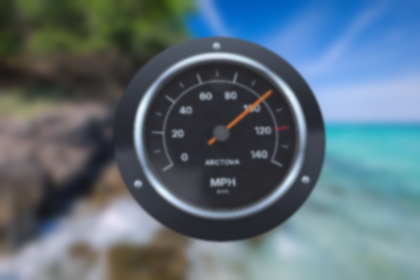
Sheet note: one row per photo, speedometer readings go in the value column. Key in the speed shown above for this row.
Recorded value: 100 mph
